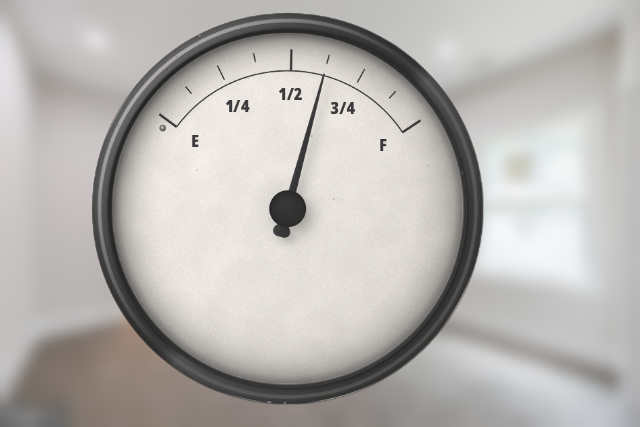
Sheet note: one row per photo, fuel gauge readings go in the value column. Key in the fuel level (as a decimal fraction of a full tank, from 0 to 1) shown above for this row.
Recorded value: 0.625
